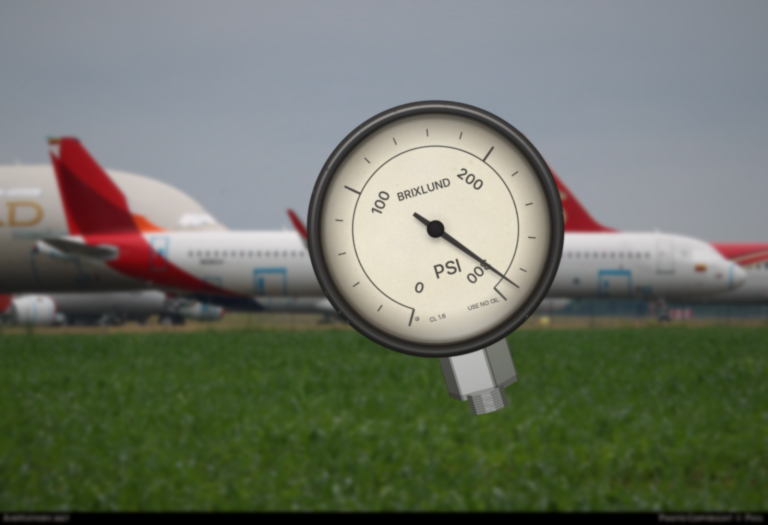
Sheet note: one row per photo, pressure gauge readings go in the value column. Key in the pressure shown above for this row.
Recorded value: 290 psi
